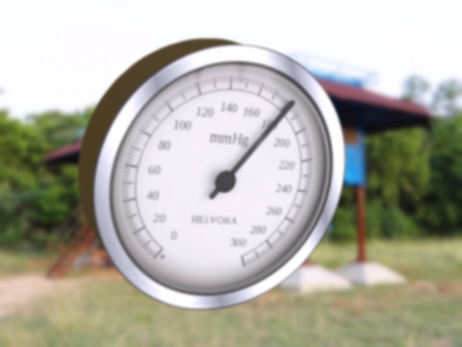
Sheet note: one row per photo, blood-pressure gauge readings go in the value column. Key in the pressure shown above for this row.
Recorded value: 180 mmHg
